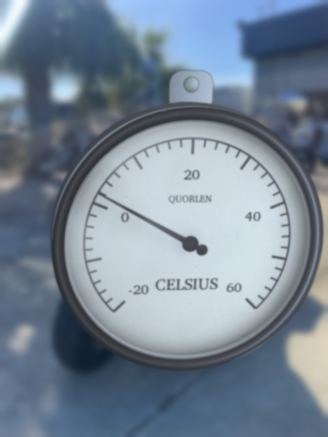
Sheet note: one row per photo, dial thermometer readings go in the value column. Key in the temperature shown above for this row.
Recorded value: 2 °C
